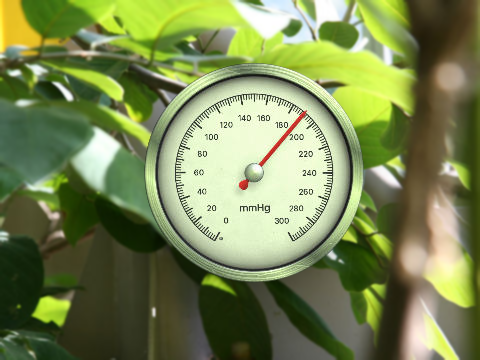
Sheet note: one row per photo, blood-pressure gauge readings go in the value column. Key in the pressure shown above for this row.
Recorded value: 190 mmHg
